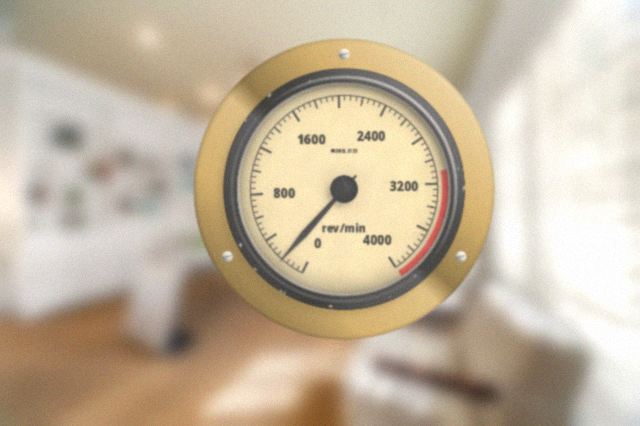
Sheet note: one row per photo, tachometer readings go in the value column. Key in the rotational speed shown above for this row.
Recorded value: 200 rpm
